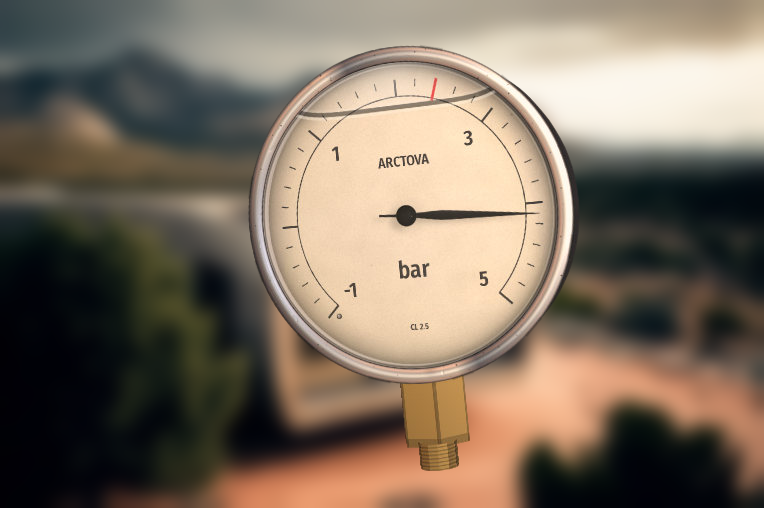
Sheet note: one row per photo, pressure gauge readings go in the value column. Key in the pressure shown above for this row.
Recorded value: 4.1 bar
